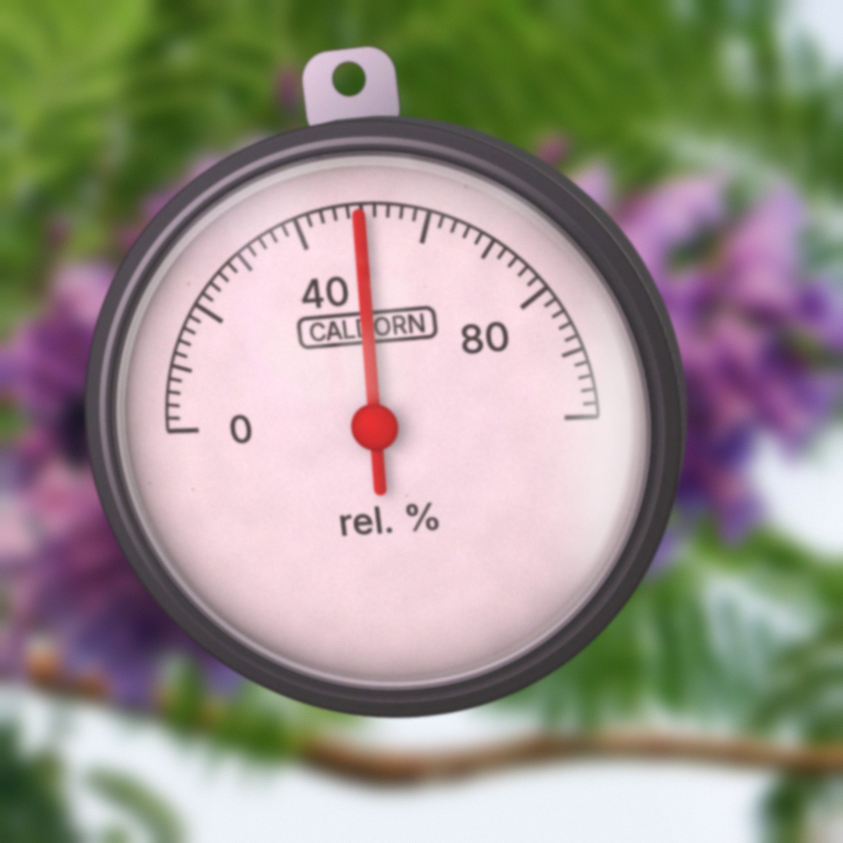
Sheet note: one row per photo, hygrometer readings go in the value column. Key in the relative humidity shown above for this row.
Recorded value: 50 %
